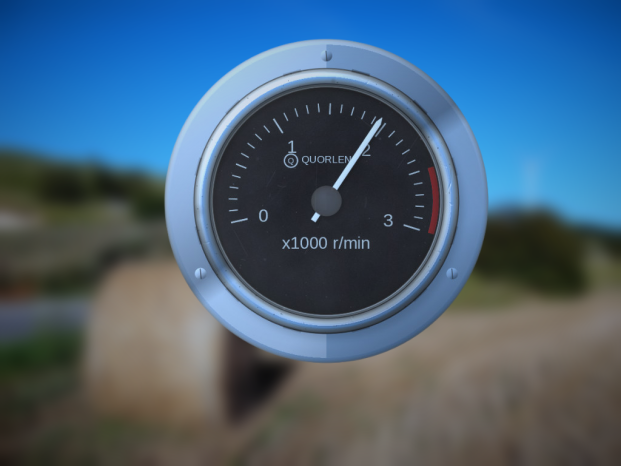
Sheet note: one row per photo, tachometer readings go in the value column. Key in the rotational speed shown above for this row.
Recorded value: 1950 rpm
